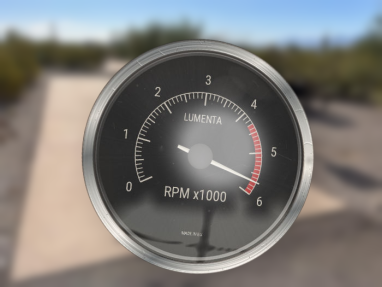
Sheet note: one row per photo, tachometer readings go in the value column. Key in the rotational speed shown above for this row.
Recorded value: 5700 rpm
